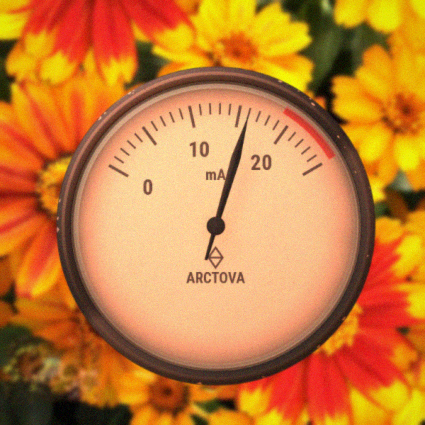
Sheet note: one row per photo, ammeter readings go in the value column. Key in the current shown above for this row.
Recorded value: 16 mA
